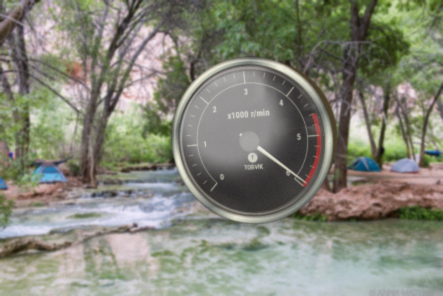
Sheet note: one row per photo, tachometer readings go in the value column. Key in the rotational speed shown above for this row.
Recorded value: 5900 rpm
